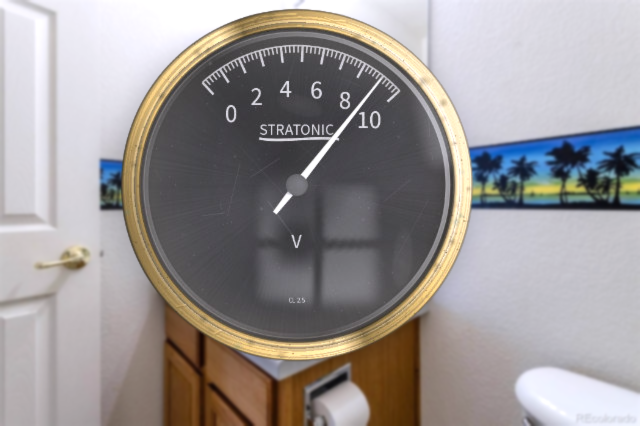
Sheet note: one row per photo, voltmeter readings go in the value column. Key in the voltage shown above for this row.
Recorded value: 9 V
